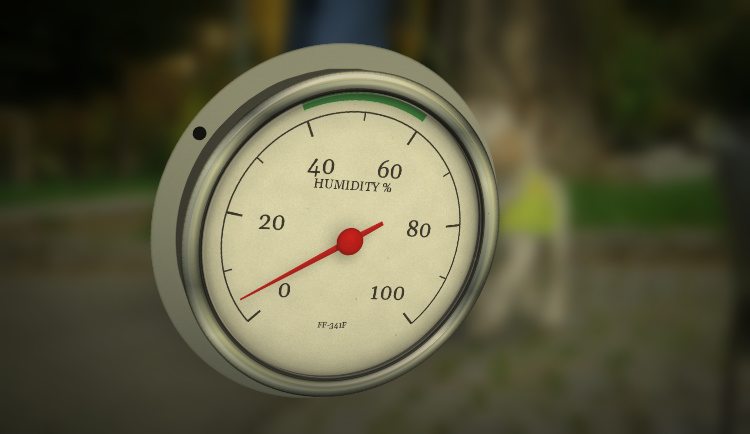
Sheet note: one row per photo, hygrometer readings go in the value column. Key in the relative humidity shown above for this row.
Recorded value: 5 %
